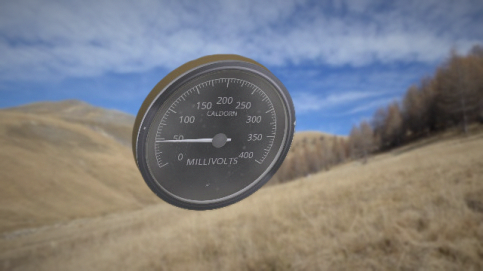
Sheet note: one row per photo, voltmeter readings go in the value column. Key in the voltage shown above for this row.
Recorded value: 50 mV
